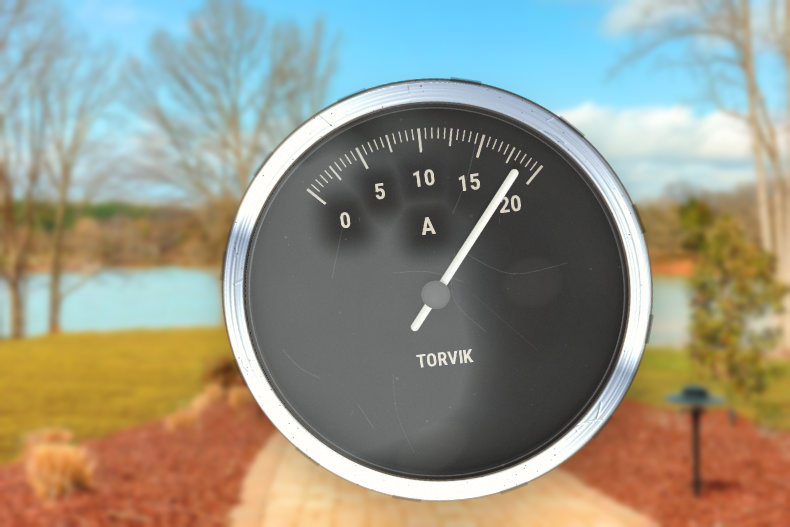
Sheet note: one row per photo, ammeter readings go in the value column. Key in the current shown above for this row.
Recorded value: 18.5 A
